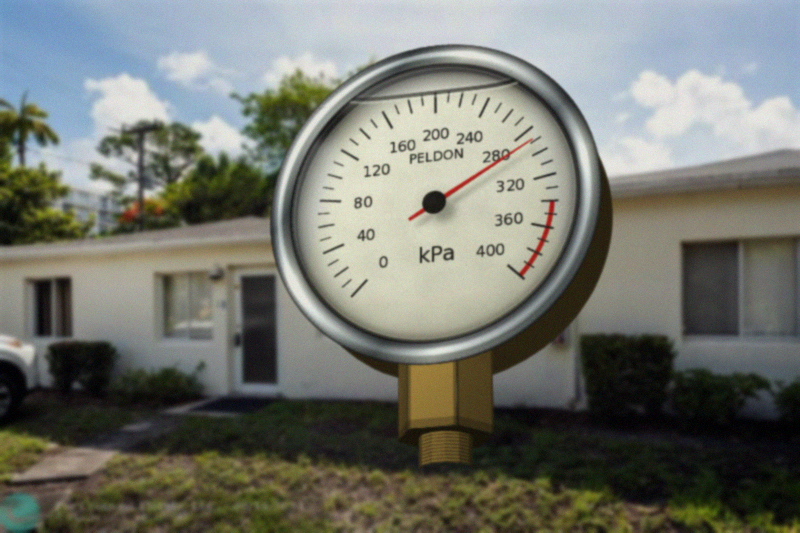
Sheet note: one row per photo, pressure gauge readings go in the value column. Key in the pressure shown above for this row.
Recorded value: 290 kPa
